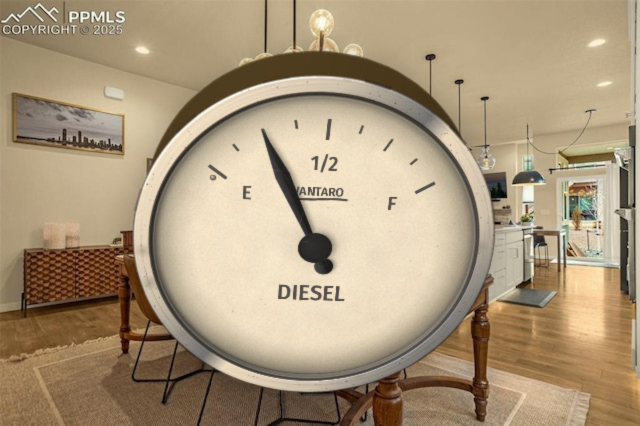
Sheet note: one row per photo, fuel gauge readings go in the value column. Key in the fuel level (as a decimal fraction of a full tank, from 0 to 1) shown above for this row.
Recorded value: 0.25
